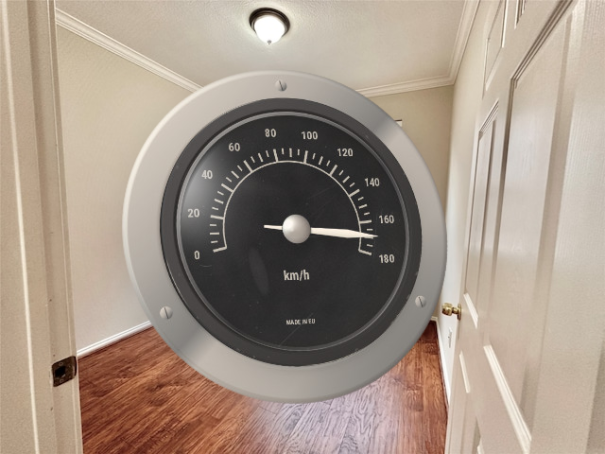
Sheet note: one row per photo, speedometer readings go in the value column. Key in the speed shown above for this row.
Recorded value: 170 km/h
